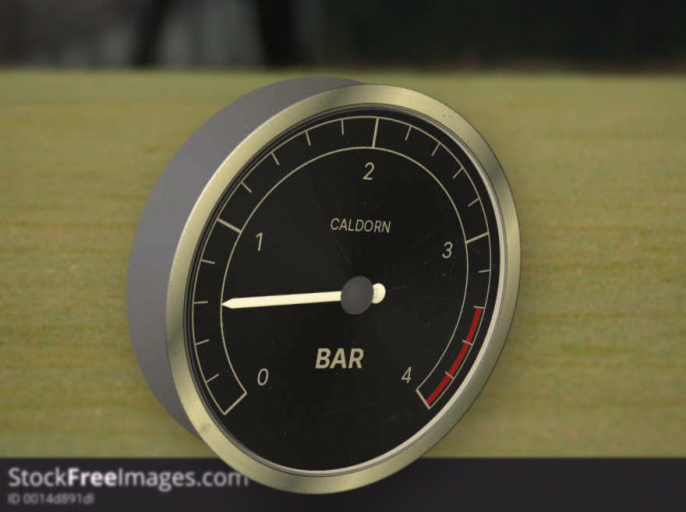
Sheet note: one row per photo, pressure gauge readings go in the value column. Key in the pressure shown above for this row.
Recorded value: 0.6 bar
